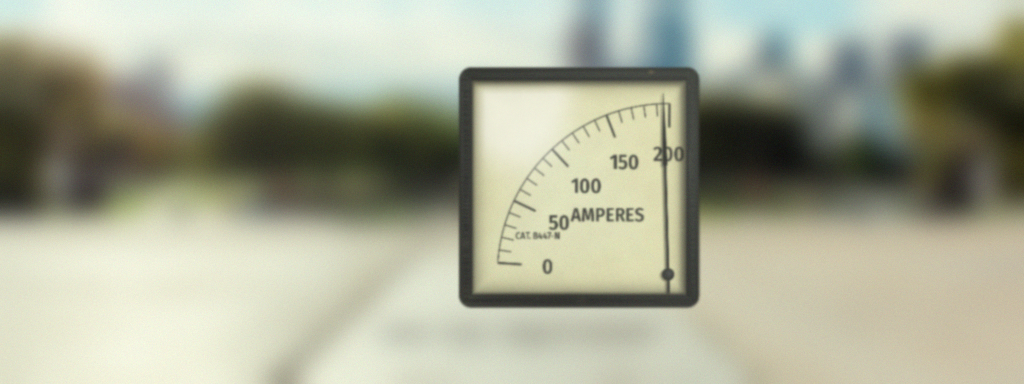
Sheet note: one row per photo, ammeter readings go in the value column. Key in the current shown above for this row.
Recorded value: 195 A
